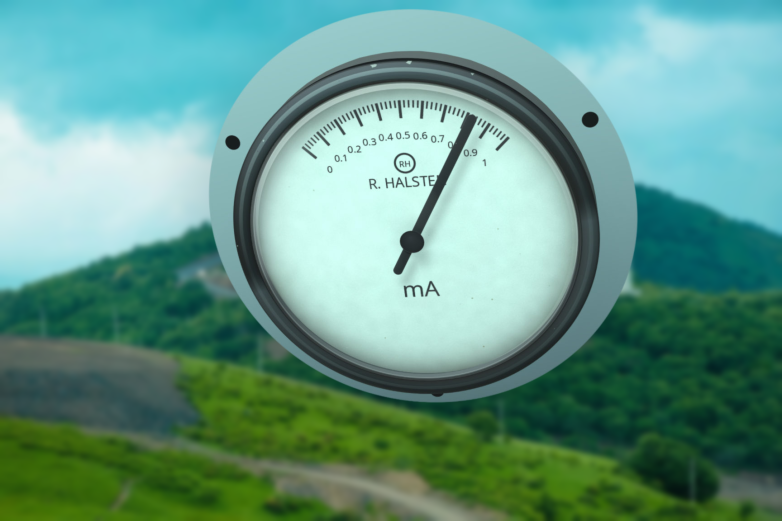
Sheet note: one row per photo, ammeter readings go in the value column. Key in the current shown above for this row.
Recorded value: 0.82 mA
